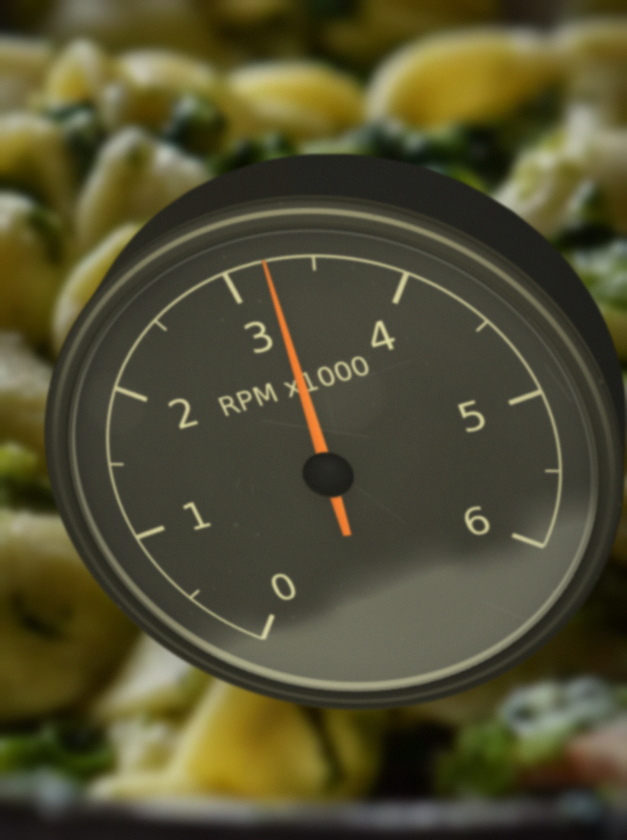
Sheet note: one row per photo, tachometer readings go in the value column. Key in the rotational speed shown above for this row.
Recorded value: 3250 rpm
